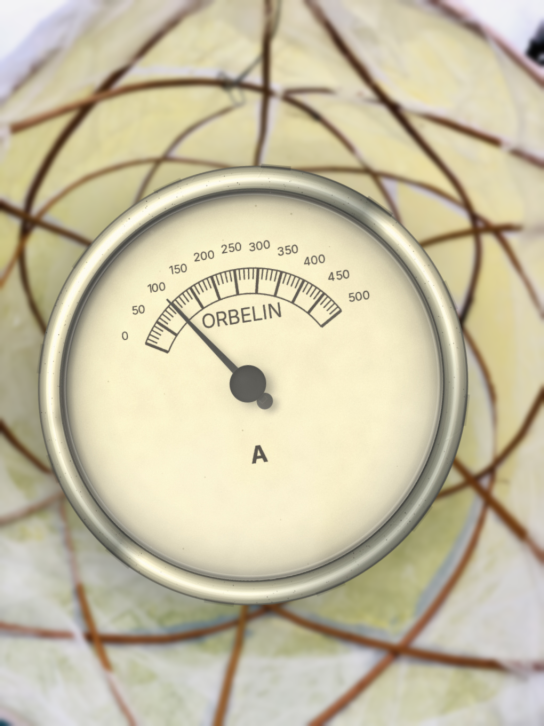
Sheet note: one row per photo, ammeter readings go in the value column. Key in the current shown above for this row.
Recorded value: 100 A
